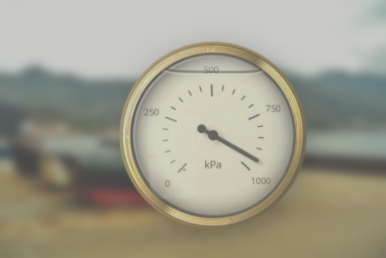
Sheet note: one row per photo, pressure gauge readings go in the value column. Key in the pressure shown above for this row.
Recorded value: 950 kPa
